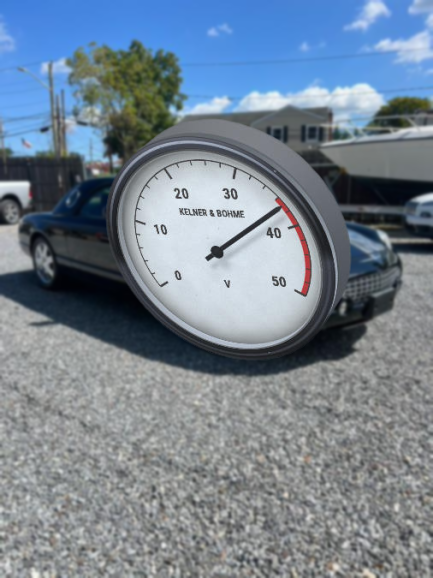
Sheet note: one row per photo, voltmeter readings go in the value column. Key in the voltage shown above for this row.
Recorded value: 37 V
